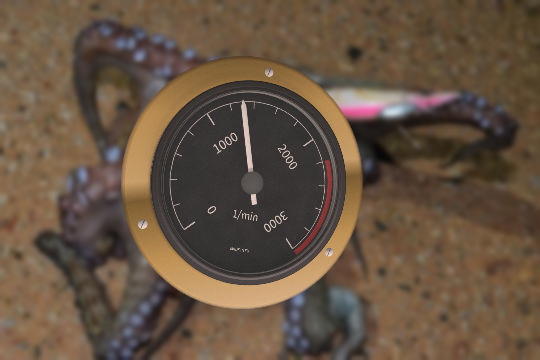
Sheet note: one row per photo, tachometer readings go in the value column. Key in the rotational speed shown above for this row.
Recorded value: 1300 rpm
